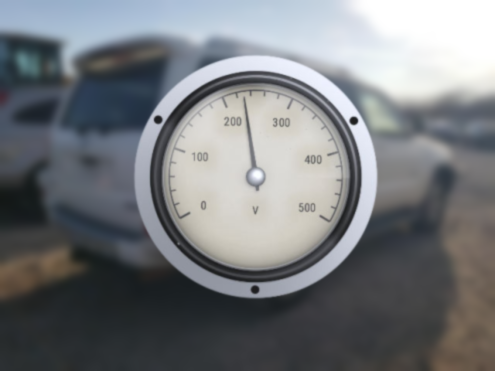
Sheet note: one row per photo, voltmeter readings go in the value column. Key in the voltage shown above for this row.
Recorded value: 230 V
